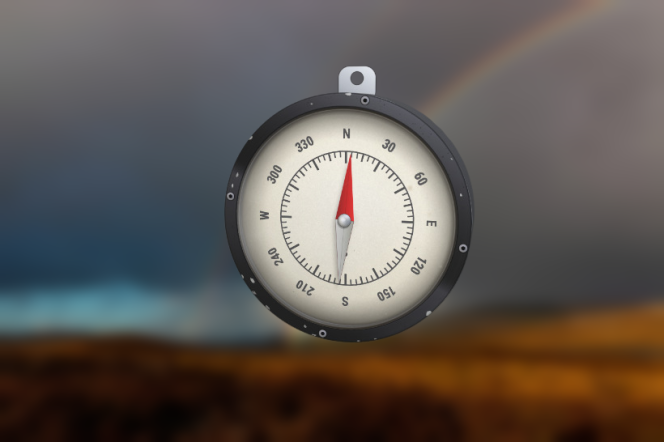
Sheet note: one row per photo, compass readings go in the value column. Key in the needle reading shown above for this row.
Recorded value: 5 °
